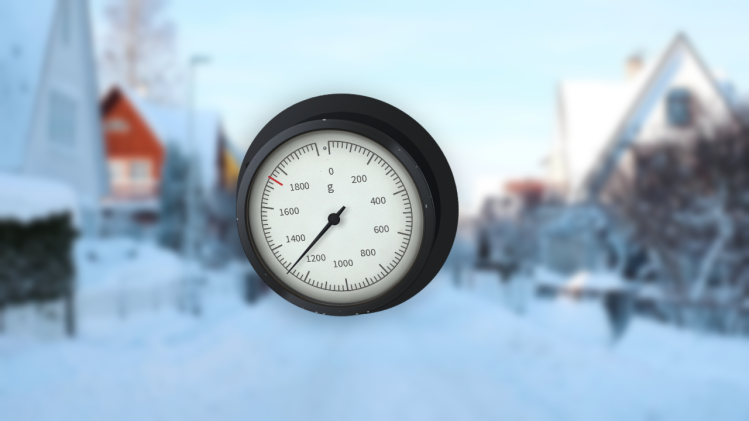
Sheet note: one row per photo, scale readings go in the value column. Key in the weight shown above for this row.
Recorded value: 1280 g
